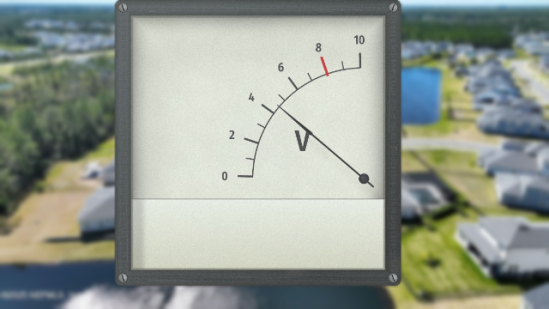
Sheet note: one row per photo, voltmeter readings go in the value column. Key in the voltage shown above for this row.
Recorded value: 4.5 V
